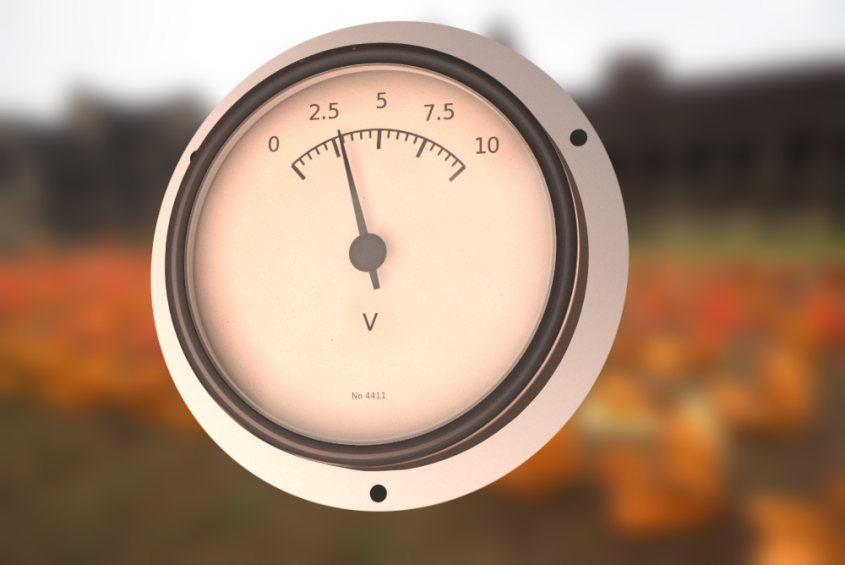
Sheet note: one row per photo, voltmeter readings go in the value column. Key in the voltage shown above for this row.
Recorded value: 3 V
